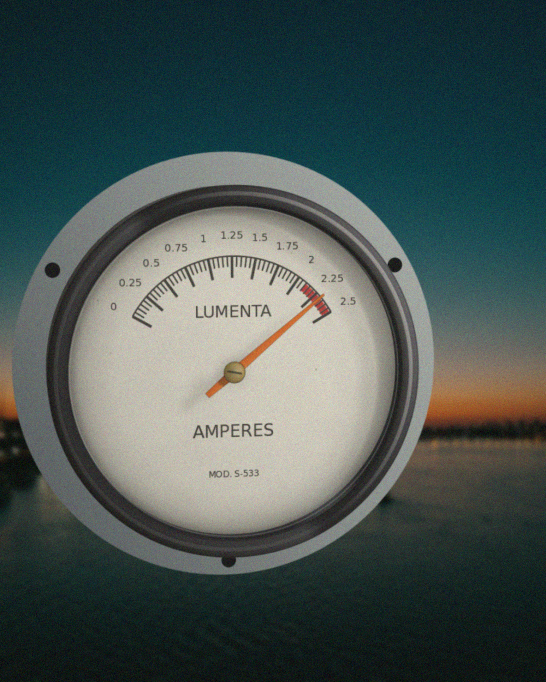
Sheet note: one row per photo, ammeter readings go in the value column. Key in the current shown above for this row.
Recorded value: 2.3 A
